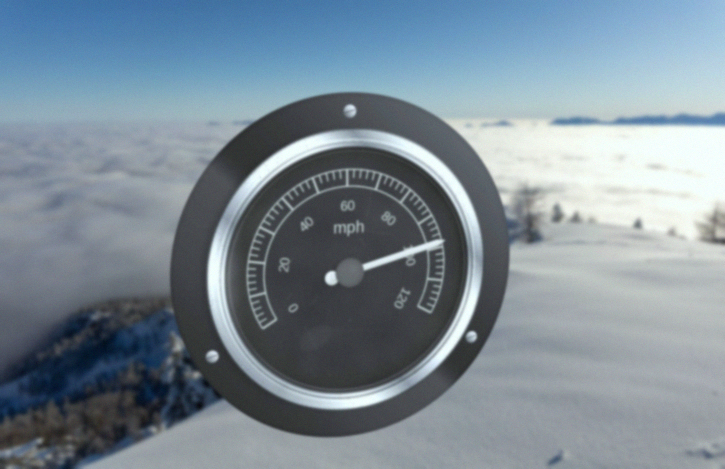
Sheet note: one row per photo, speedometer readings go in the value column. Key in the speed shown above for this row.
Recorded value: 98 mph
